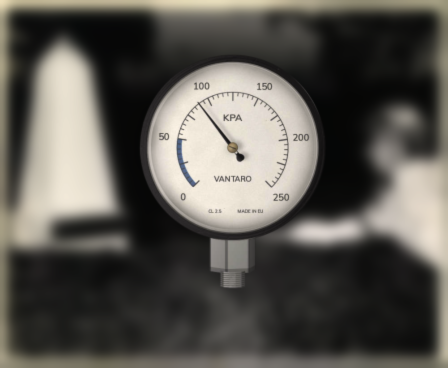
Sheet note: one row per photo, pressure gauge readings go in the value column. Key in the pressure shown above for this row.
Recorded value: 90 kPa
